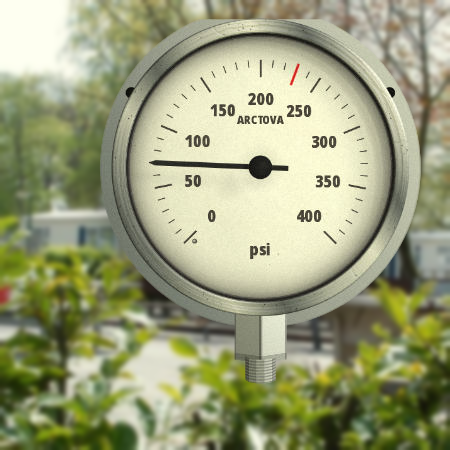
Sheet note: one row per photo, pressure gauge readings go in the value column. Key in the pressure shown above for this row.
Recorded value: 70 psi
